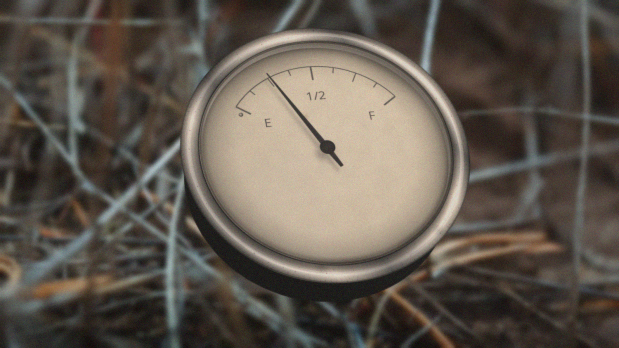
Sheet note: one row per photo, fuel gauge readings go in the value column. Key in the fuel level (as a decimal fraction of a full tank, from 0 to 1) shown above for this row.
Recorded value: 0.25
